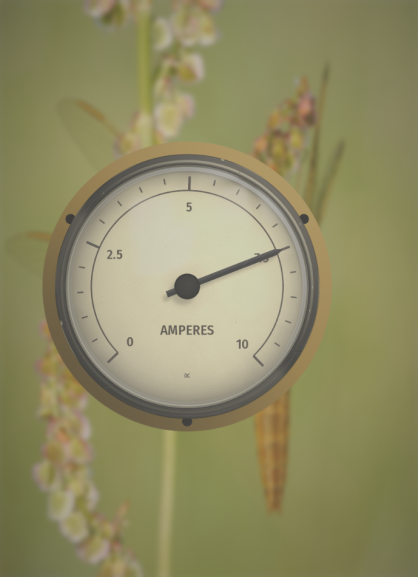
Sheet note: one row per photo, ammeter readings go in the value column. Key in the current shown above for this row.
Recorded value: 7.5 A
